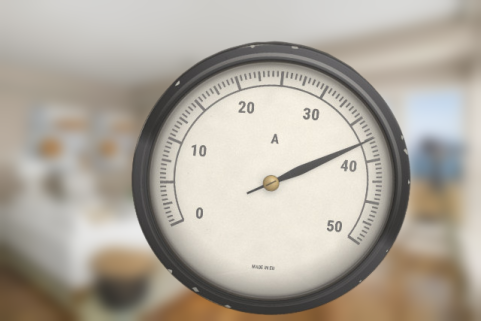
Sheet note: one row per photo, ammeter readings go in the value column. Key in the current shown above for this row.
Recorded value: 37.5 A
